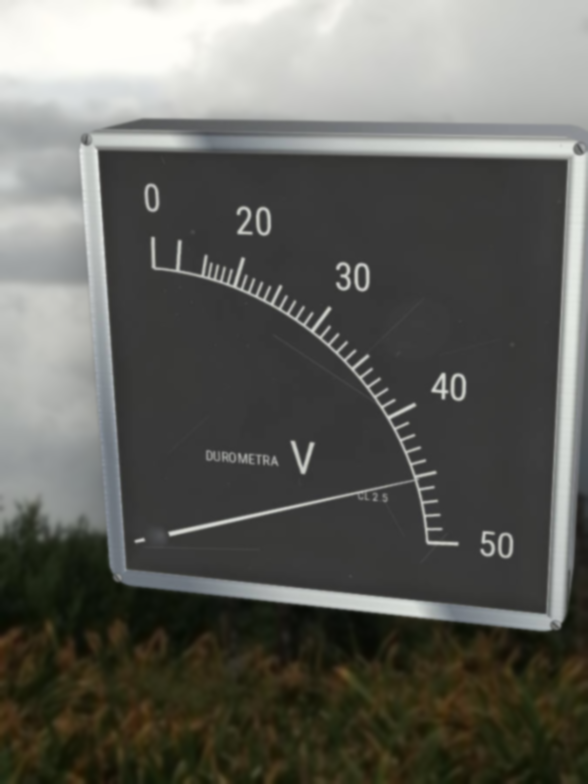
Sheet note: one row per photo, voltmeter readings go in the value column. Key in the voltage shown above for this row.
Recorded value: 45 V
